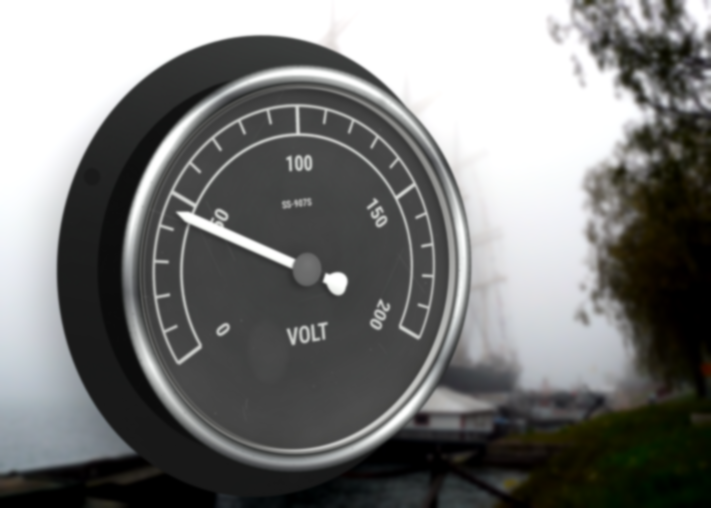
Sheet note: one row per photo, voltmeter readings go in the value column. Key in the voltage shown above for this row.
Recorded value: 45 V
